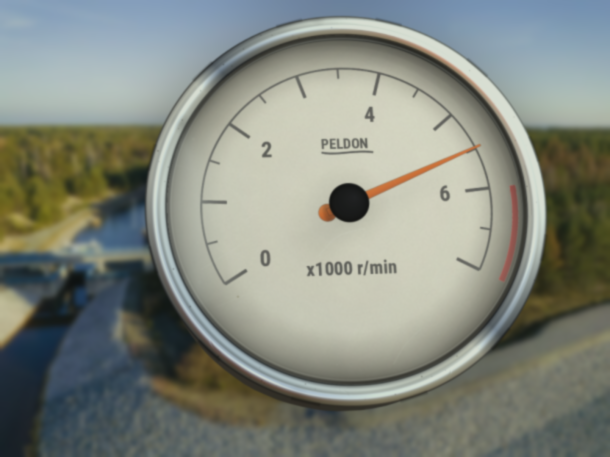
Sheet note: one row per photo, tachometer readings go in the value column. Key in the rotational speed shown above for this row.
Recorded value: 5500 rpm
